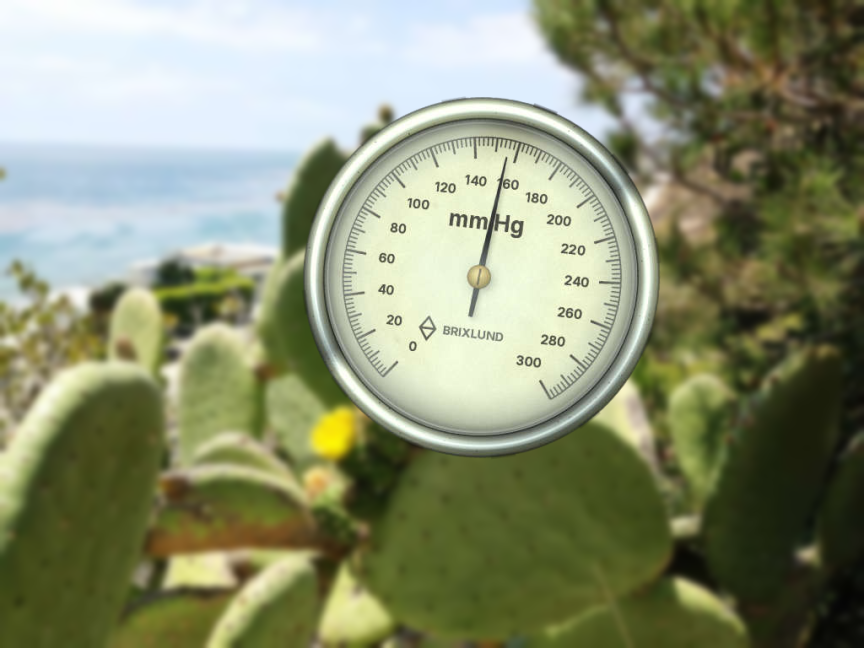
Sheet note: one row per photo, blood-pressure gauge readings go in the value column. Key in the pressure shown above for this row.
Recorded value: 156 mmHg
